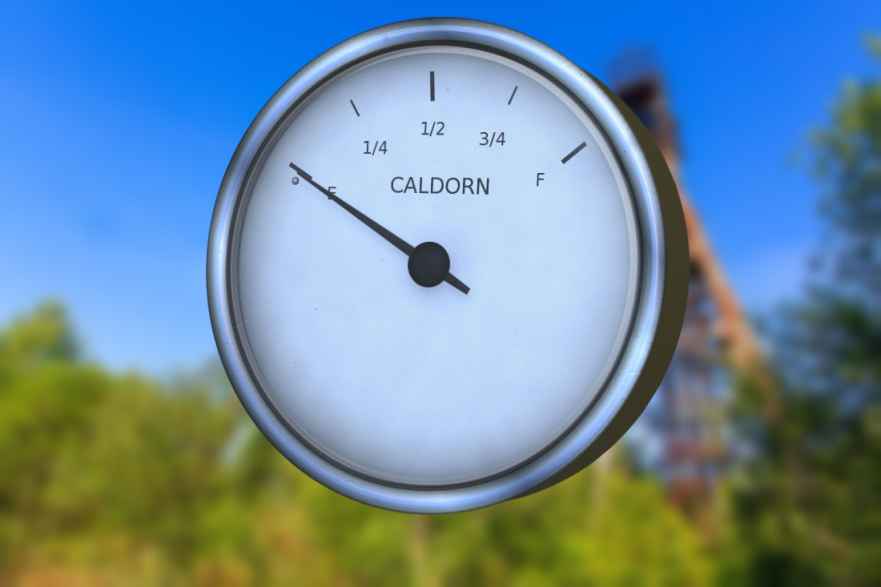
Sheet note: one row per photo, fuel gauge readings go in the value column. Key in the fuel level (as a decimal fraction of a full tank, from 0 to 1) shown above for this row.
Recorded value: 0
